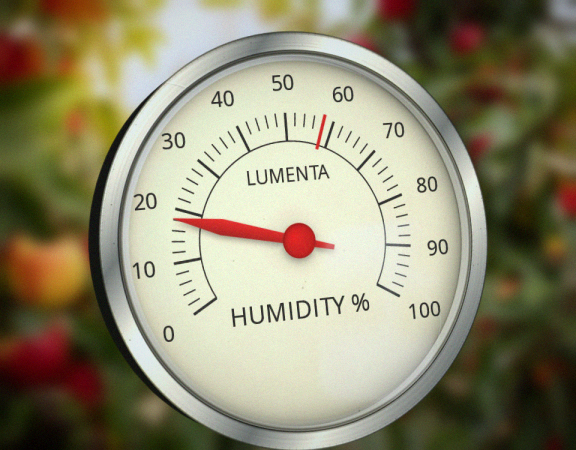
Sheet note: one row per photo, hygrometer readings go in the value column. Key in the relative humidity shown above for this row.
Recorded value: 18 %
